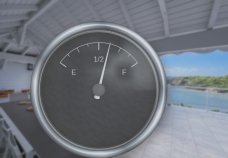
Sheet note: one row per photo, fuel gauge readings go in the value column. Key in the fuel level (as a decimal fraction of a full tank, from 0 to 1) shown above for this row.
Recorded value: 0.625
